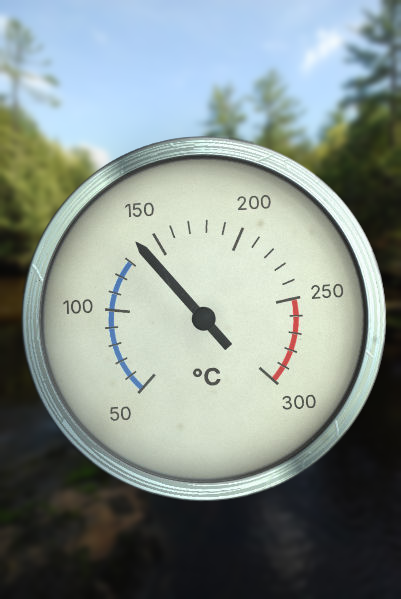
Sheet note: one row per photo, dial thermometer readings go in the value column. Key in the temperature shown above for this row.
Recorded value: 140 °C
